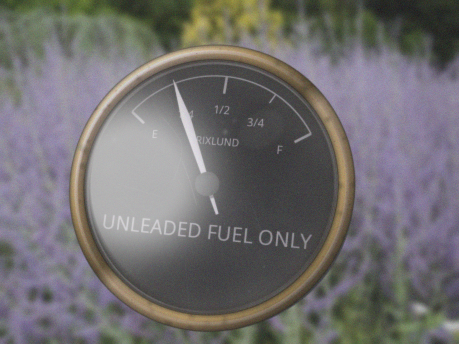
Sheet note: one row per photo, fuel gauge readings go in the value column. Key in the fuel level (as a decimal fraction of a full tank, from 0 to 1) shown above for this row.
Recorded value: 0.25
